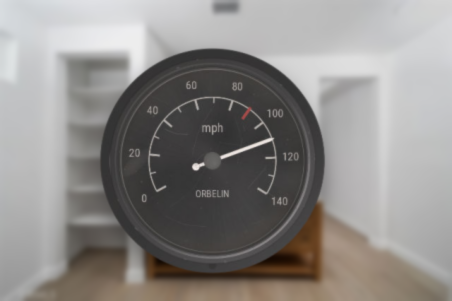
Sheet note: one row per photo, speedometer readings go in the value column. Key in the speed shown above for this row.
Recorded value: 110 mph
